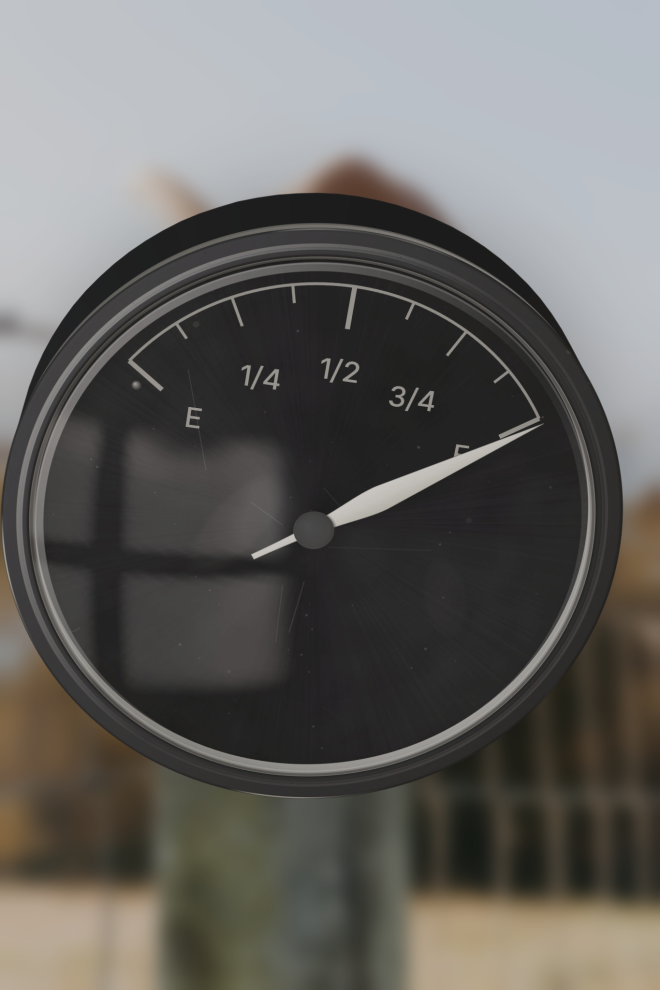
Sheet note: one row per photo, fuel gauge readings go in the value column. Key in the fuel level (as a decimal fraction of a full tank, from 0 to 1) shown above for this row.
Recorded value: 1
